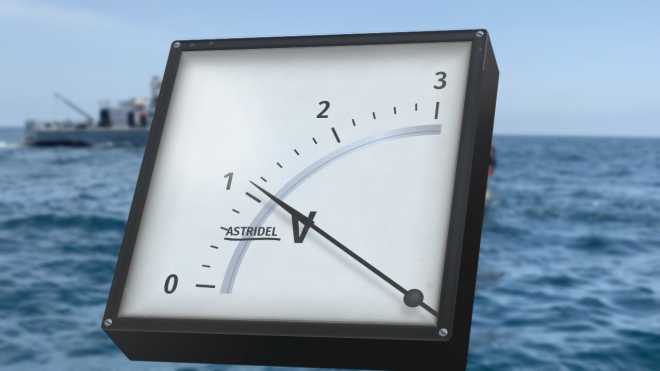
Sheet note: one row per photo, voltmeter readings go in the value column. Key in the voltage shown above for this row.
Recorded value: 1.1 V
